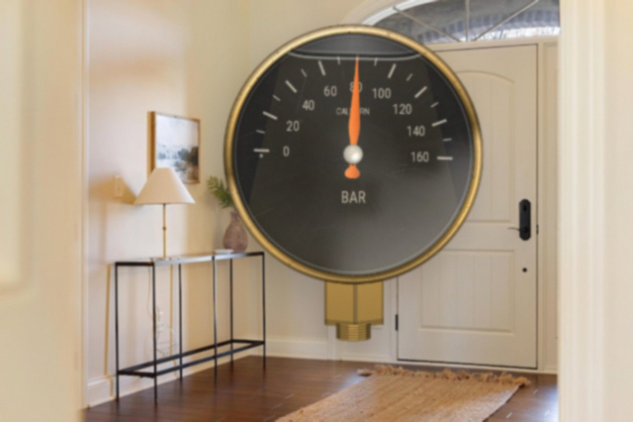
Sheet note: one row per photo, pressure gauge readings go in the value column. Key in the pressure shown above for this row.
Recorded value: 80 bar
